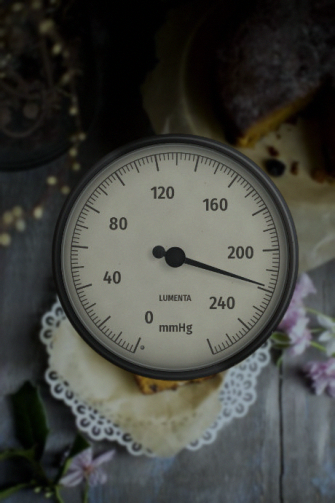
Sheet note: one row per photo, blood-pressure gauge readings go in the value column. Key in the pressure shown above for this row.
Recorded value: 218 mmHg
